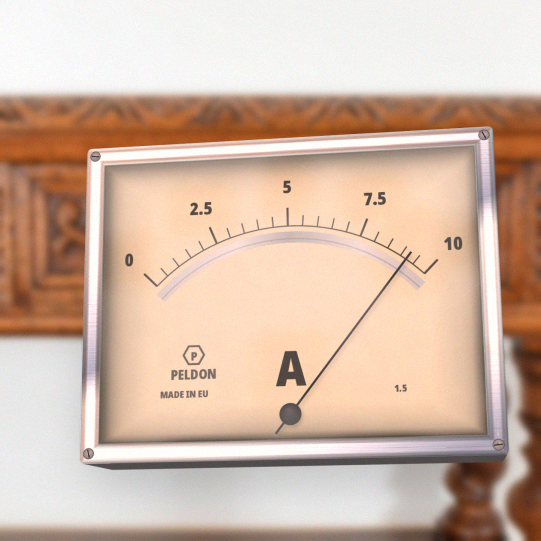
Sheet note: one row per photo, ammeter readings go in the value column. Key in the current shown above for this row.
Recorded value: 9.25 A
